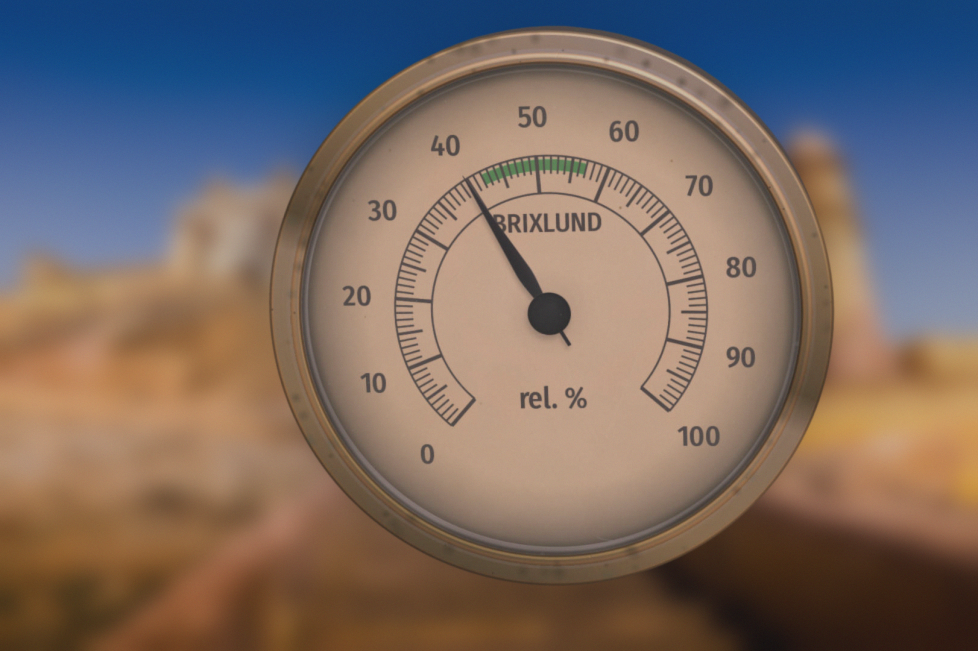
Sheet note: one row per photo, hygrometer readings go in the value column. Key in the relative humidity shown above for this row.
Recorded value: 40 %
